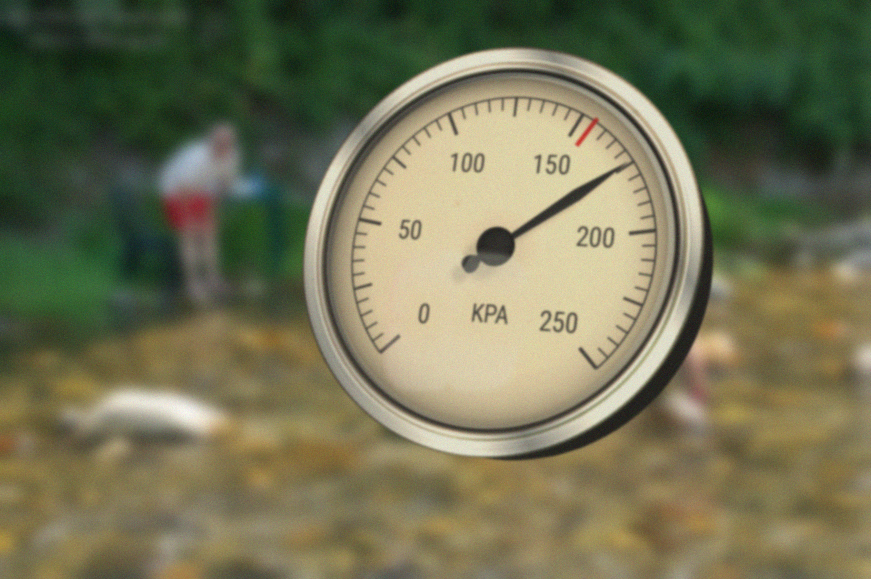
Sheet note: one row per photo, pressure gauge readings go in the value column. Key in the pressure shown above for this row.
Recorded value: 175 kPa
